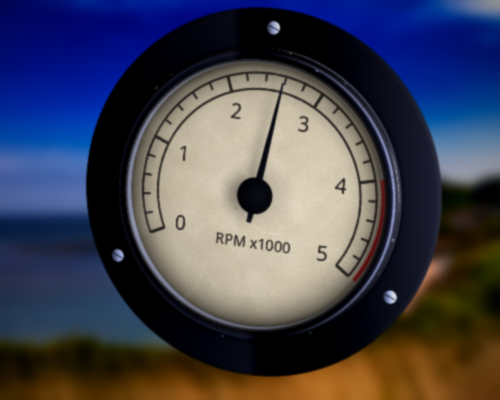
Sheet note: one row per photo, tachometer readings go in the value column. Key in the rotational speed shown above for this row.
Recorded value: 2600 rpm
